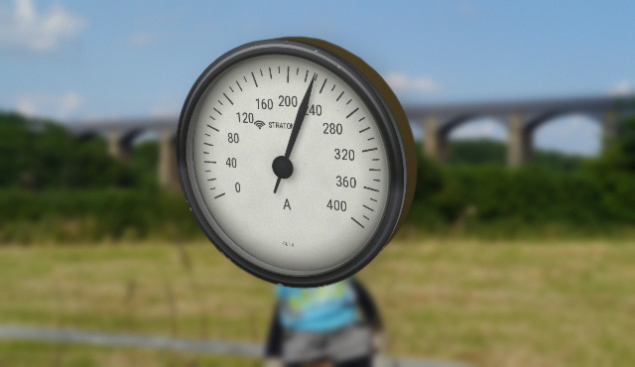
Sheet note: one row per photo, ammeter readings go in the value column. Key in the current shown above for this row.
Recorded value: 230 A
